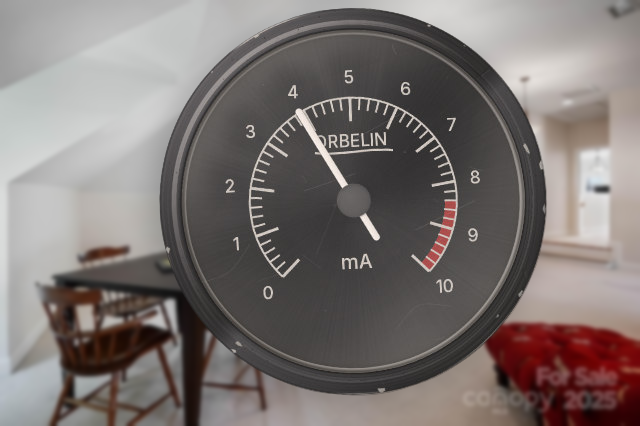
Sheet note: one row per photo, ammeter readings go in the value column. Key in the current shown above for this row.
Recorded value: 3.9 mA
